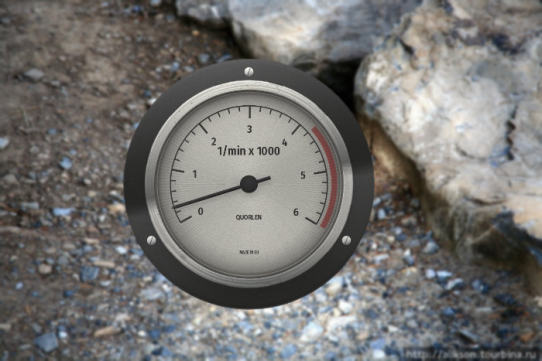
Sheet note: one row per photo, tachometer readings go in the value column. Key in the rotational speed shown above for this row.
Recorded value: 300 rpm
